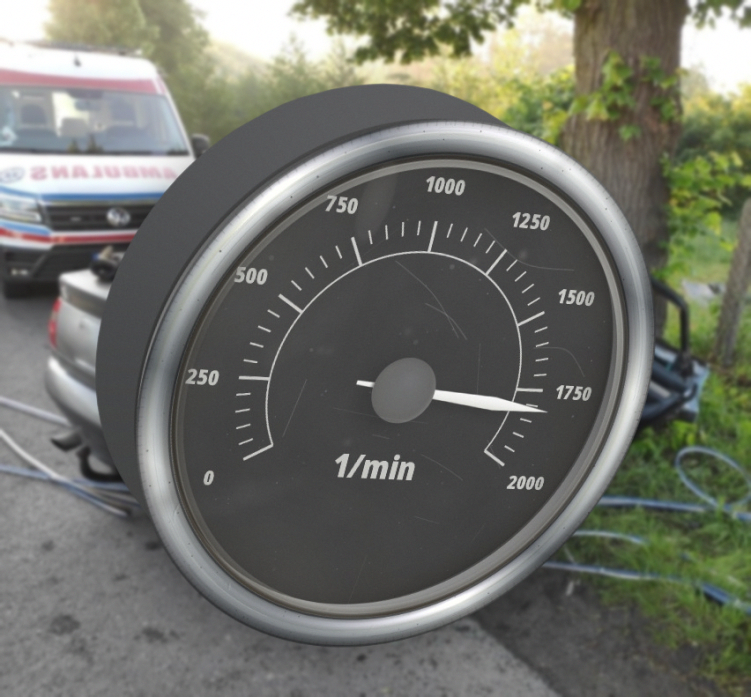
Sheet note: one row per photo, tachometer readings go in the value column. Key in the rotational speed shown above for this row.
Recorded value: 1800 rpm
